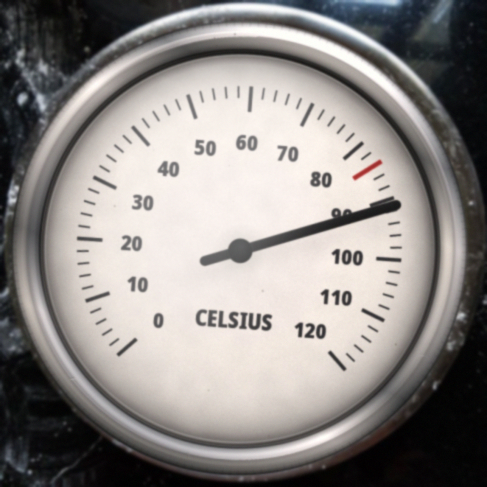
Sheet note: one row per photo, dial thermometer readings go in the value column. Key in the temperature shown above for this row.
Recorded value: 91 °C
